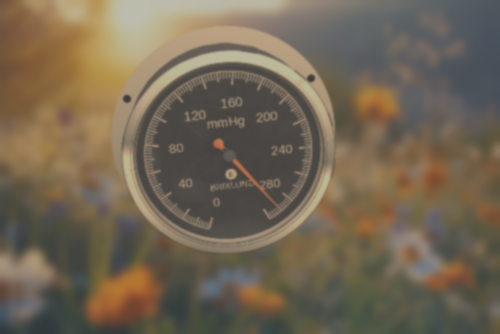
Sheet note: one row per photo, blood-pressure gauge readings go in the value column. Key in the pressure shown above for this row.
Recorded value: 290 mmHg
